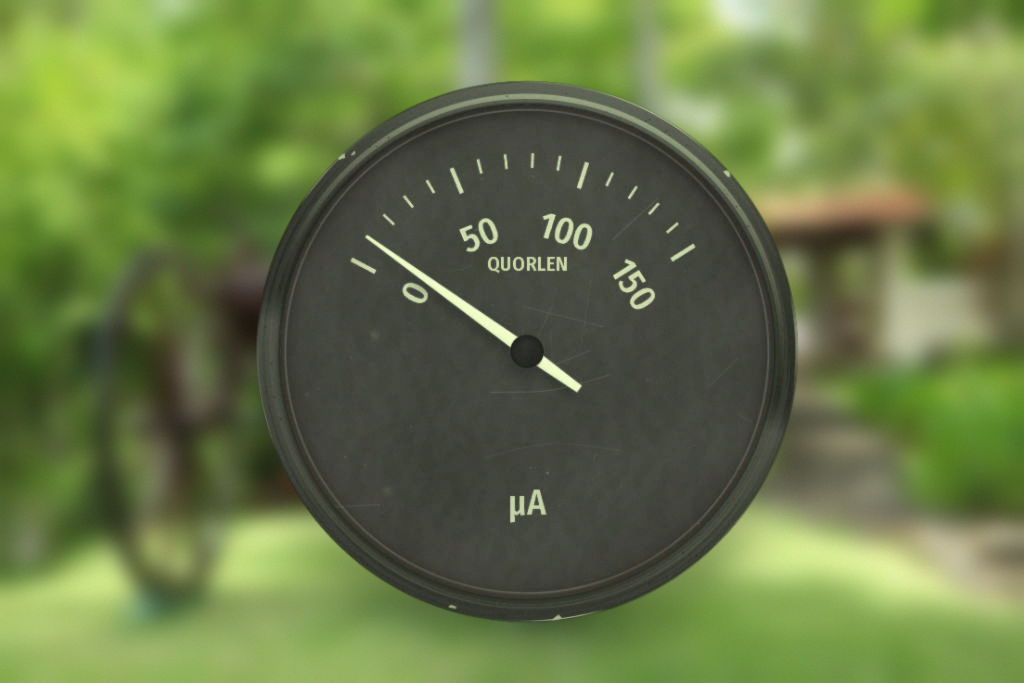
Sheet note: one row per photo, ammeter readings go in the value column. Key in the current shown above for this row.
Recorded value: 10 µA
